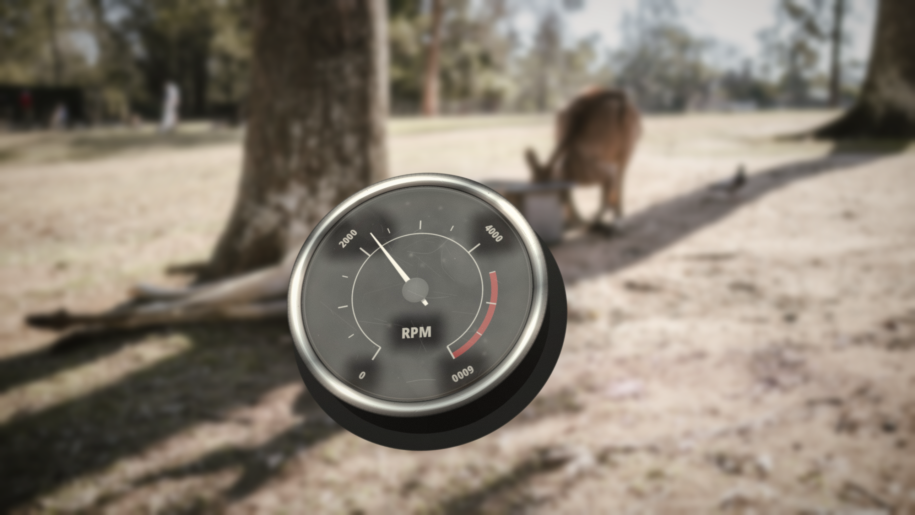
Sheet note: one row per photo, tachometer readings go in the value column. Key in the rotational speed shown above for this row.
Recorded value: 2250 rpm
